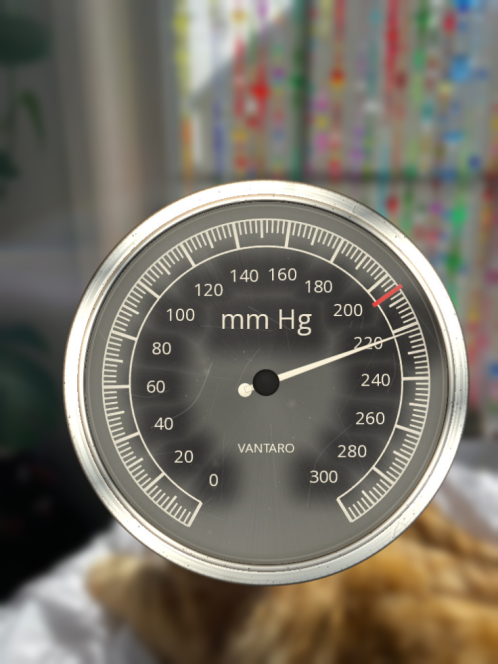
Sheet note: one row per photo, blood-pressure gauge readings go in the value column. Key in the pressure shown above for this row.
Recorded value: 222 mmHg
